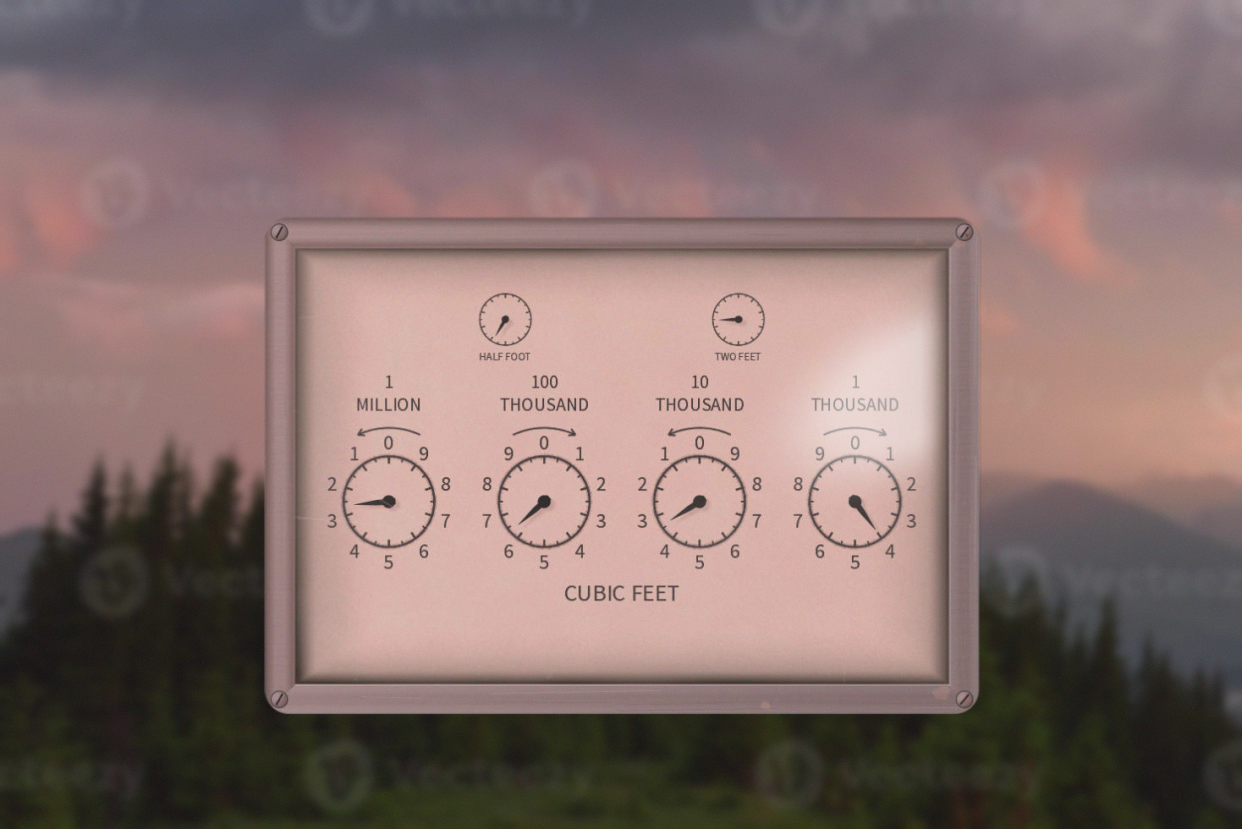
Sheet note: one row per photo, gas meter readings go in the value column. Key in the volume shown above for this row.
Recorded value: 263400 ft³
